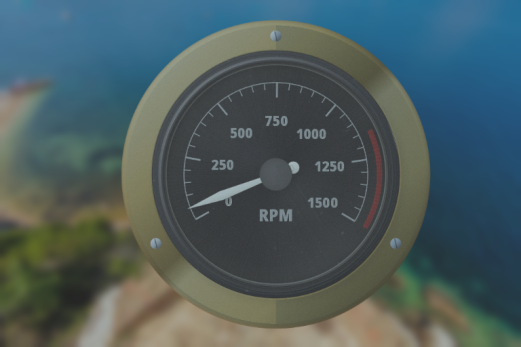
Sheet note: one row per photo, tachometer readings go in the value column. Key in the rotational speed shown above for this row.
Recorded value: 50 rpm
